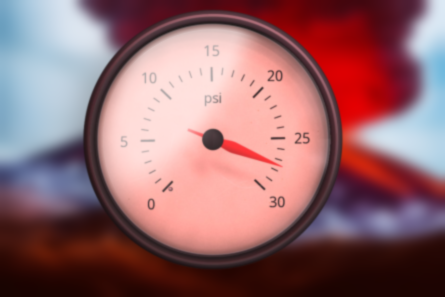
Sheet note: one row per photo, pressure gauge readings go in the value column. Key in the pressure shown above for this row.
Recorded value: 27.5 psi
